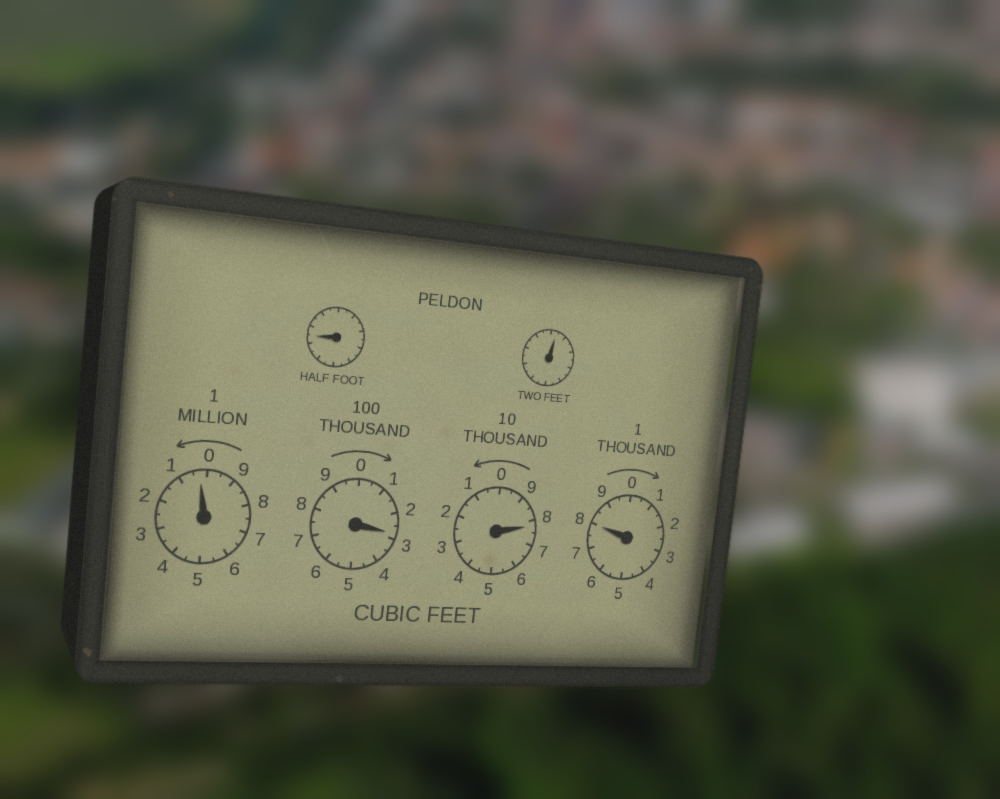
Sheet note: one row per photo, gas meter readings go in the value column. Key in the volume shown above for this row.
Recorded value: 27800 ft³
